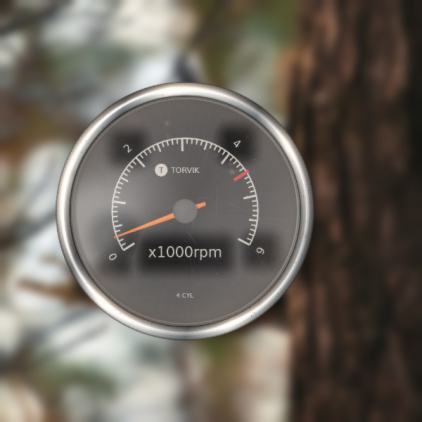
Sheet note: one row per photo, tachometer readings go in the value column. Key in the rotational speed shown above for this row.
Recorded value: 300 rpm
